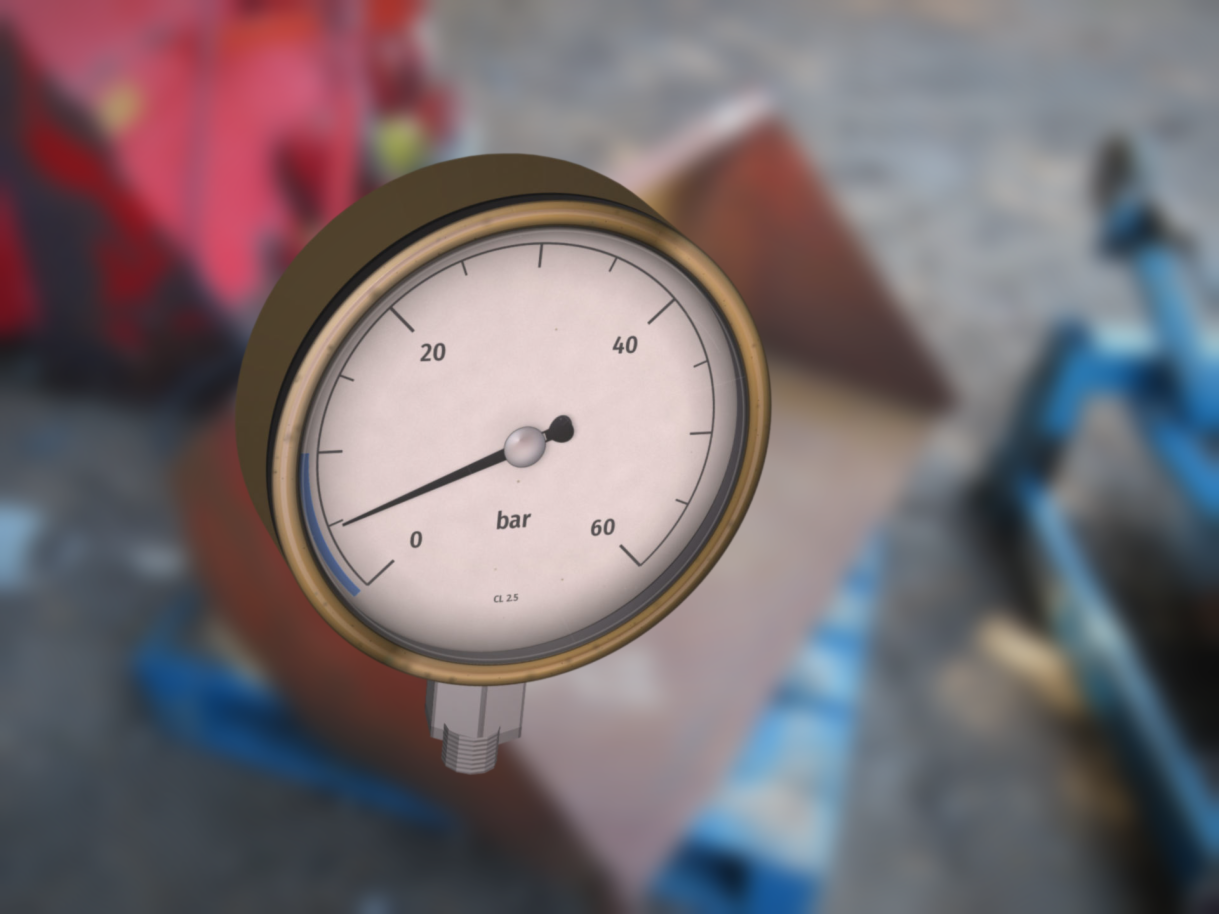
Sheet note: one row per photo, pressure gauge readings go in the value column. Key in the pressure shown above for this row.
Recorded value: 5 bar
